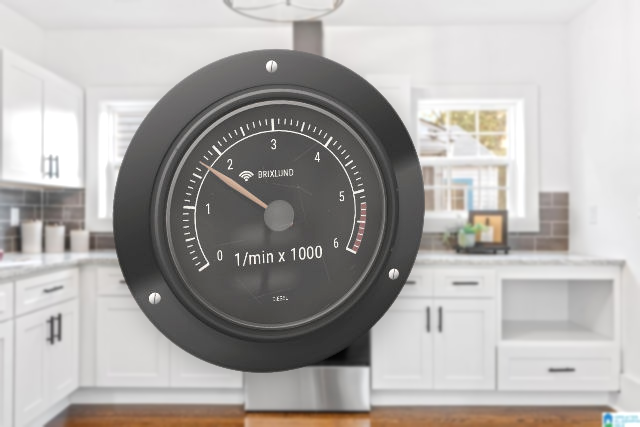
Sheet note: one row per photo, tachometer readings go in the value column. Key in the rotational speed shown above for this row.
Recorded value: 1700 rpm
